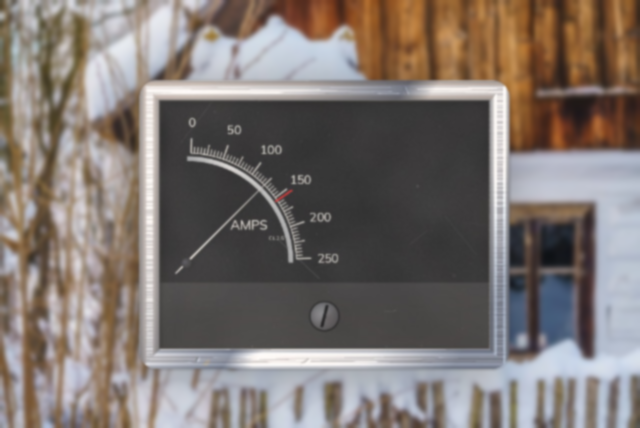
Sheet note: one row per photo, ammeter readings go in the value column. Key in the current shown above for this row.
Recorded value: 125 A
